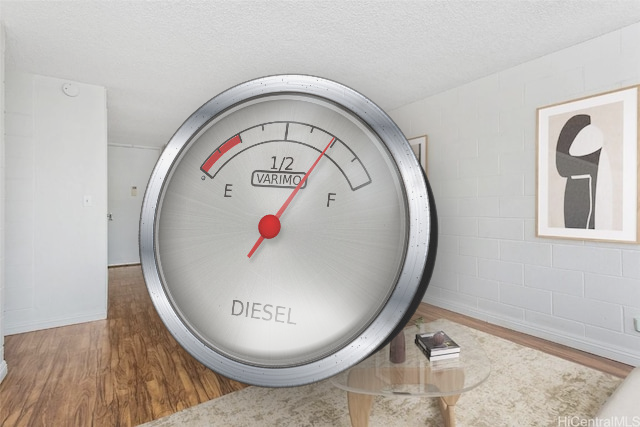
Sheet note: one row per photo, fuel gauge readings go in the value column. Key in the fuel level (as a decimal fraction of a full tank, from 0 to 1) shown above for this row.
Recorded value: 0.75
